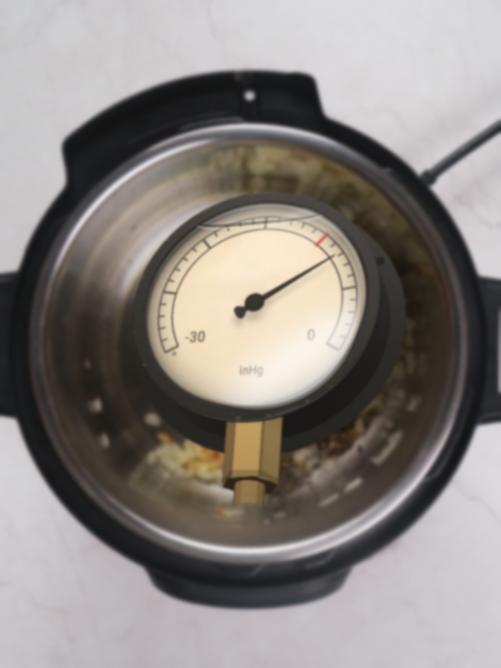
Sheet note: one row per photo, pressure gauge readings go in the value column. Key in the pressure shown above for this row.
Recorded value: -8 inHg
